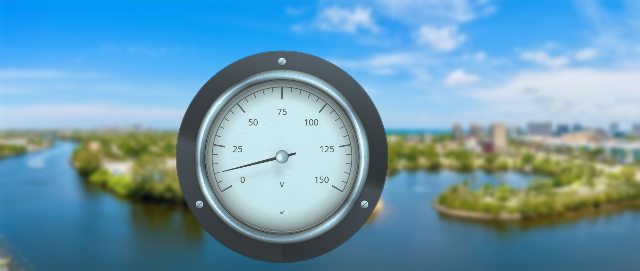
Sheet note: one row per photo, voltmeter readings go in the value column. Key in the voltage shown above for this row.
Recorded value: 10 V
